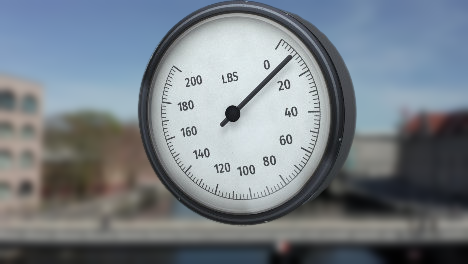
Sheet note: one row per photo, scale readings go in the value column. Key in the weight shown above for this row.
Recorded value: 10 lb
